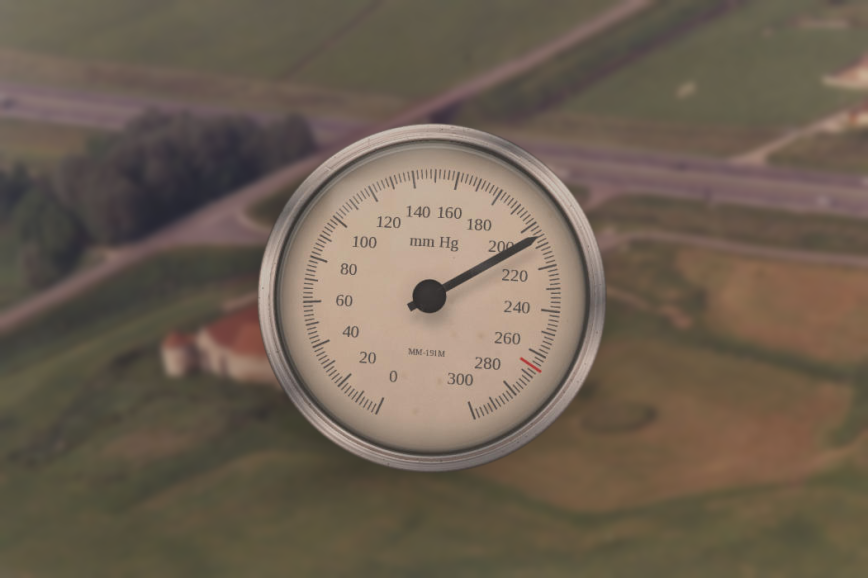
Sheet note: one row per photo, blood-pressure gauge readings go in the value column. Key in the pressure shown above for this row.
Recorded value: 206 mmHg
